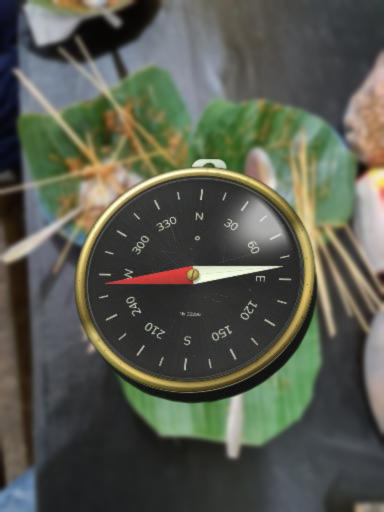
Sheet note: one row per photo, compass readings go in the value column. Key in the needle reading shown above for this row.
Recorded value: 262.5 °
